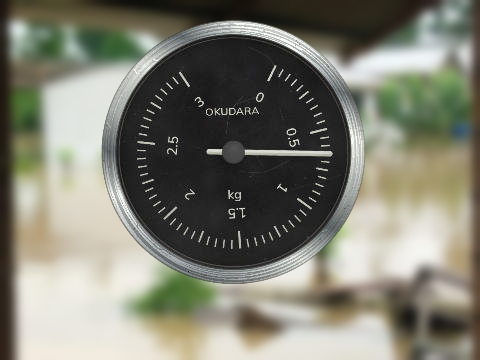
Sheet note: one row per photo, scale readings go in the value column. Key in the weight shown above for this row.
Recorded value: 0.65 kg
